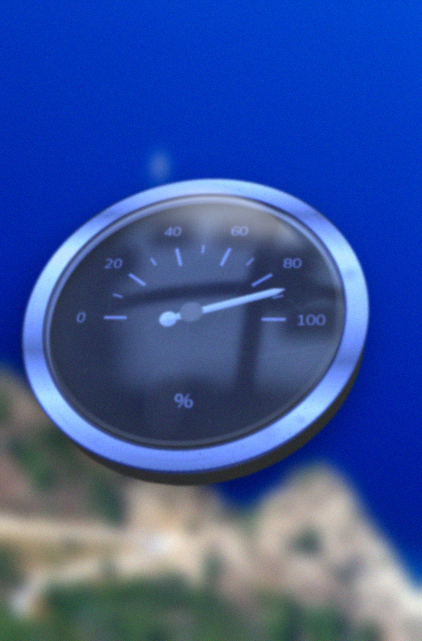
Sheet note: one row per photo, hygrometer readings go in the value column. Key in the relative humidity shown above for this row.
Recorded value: 90 %
